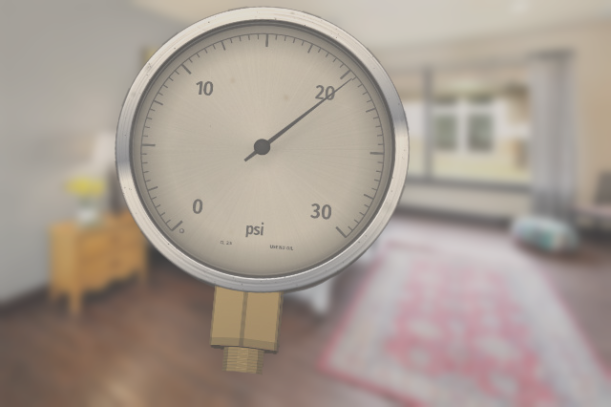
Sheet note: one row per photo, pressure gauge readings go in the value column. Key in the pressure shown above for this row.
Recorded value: 20.5 psi
